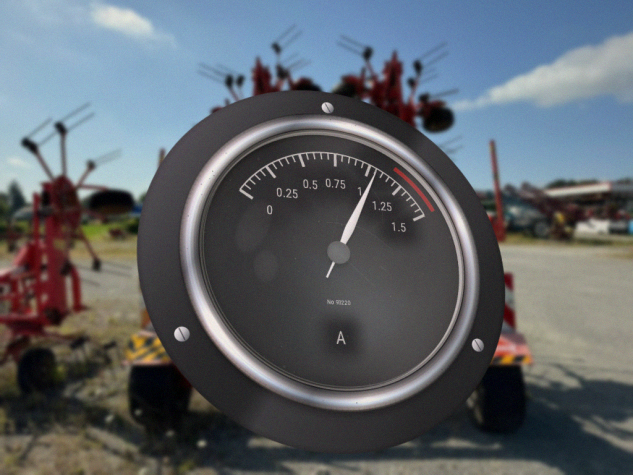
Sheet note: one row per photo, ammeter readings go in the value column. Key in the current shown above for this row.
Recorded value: 1.05 A
